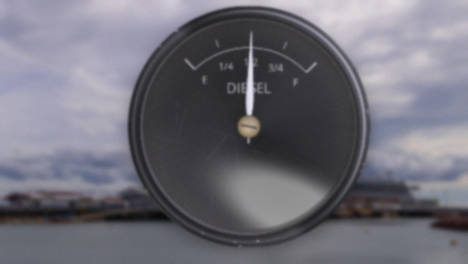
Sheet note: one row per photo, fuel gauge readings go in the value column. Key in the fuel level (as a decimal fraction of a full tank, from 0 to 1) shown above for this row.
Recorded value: 0.5
